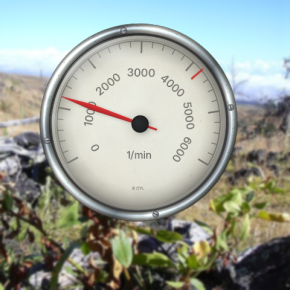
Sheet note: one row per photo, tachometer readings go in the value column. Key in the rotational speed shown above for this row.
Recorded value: 1200 rpm
